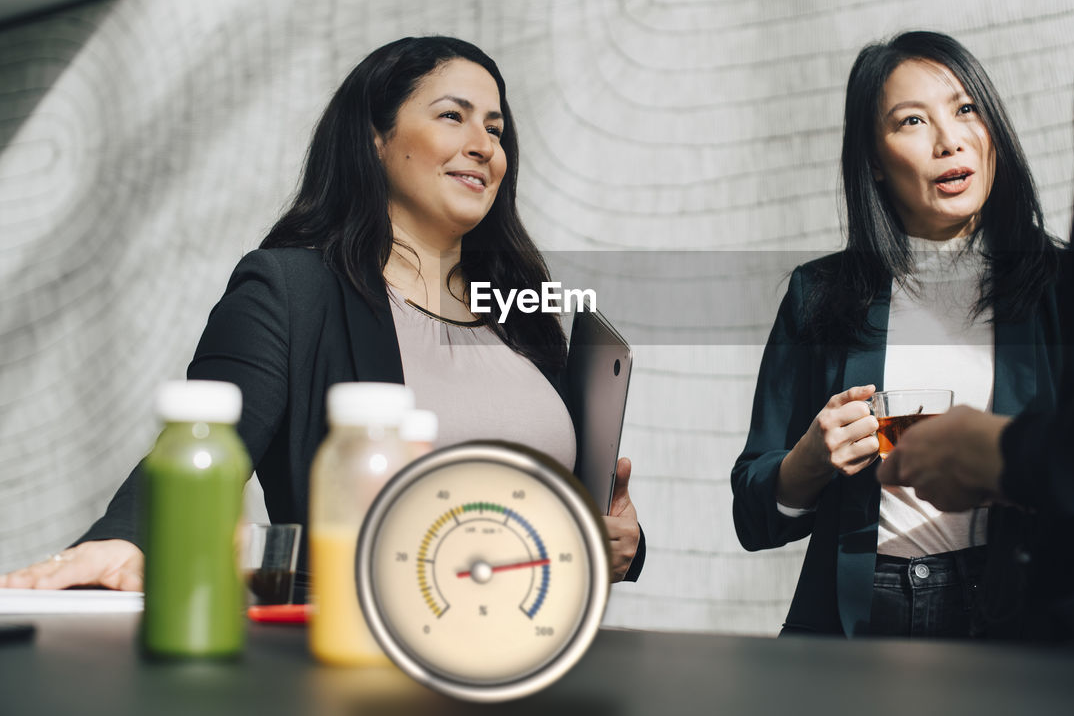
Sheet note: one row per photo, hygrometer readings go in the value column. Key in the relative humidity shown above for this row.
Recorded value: 80 %
